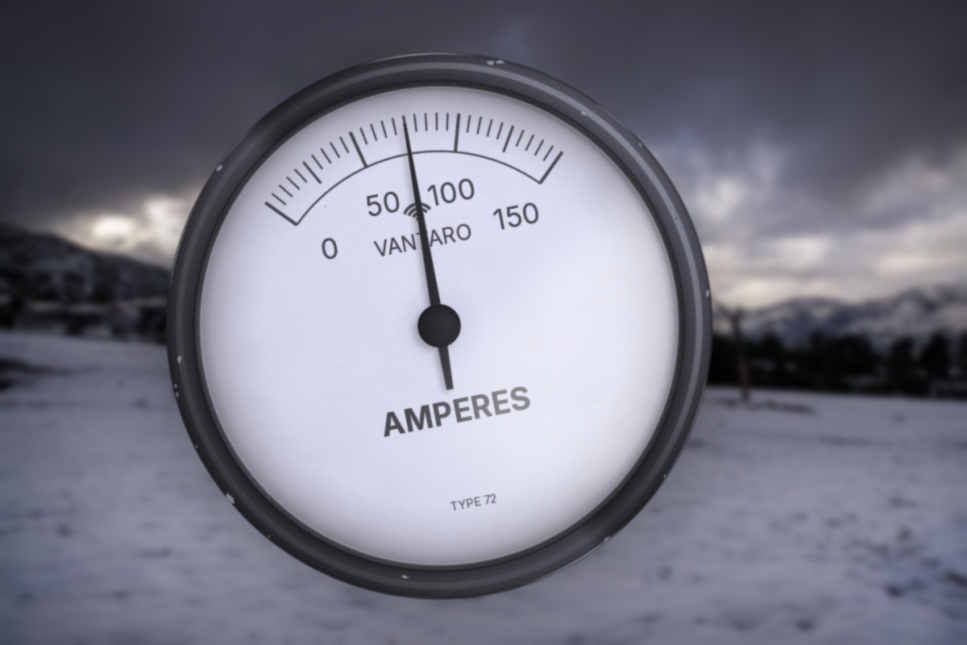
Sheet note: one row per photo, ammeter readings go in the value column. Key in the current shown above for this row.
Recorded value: 75 A
